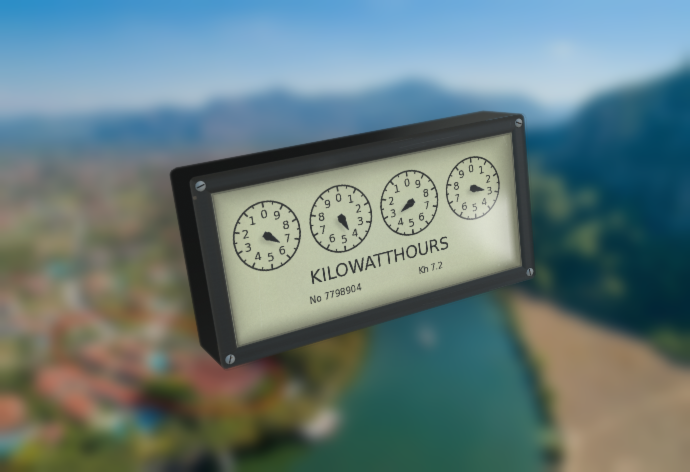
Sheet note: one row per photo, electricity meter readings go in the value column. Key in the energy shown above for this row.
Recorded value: 6433 kWh
